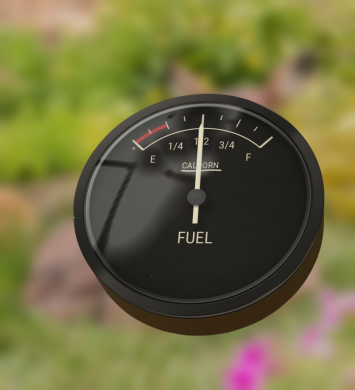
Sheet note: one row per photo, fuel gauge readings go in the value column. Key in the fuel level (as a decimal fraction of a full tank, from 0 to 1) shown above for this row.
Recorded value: 0.5
